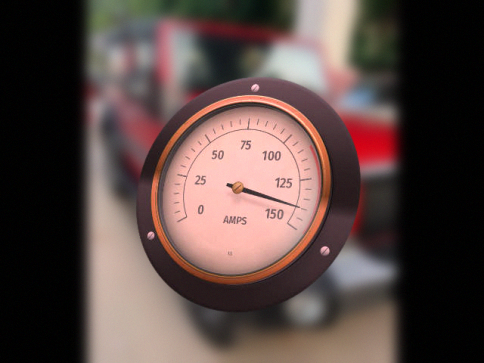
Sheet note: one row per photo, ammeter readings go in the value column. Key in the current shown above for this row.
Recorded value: 140 A
